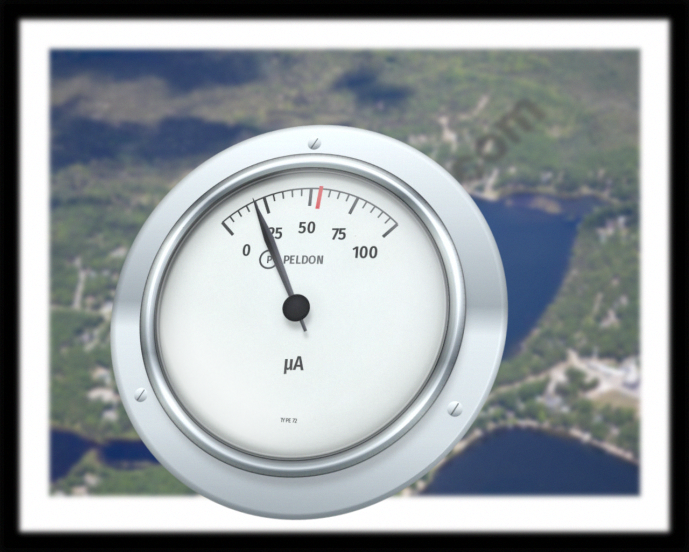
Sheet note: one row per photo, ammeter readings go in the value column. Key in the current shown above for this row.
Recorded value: 20 µA
